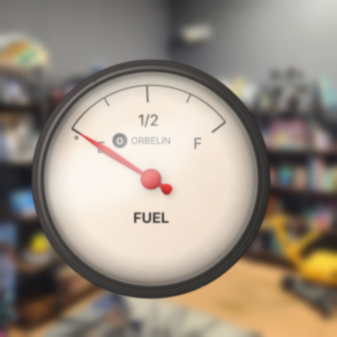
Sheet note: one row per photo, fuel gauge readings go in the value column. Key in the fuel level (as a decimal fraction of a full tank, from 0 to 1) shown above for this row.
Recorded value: 0
